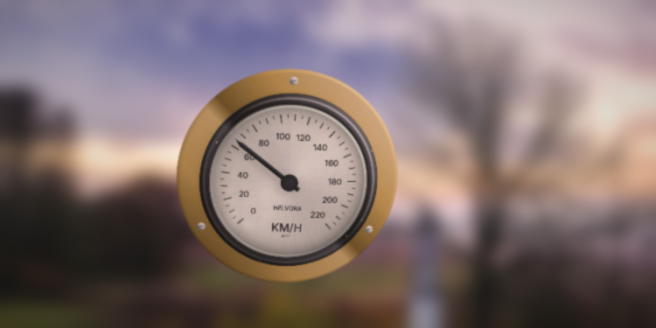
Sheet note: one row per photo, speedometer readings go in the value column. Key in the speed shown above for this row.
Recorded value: 65 km/h
